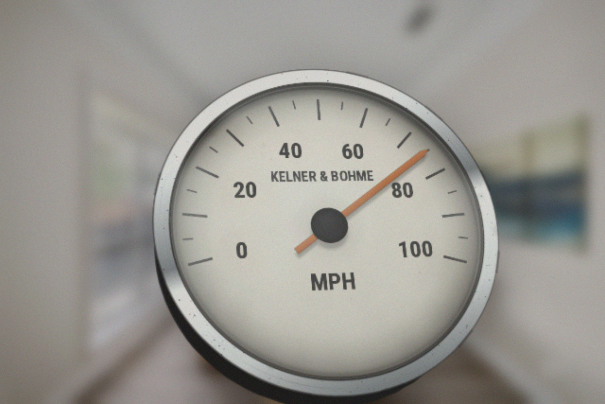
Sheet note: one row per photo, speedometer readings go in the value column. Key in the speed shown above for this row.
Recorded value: 75 mph
